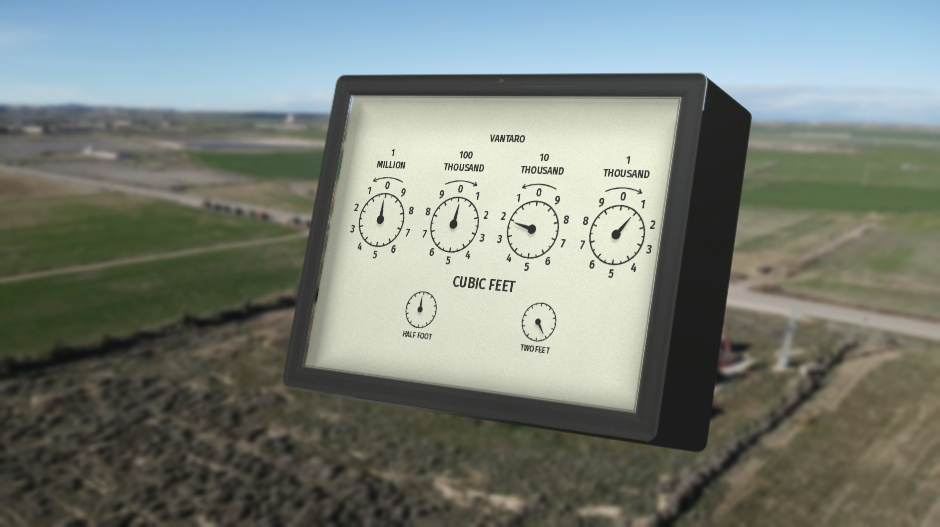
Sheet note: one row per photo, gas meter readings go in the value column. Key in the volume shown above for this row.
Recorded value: 2100 ft³
